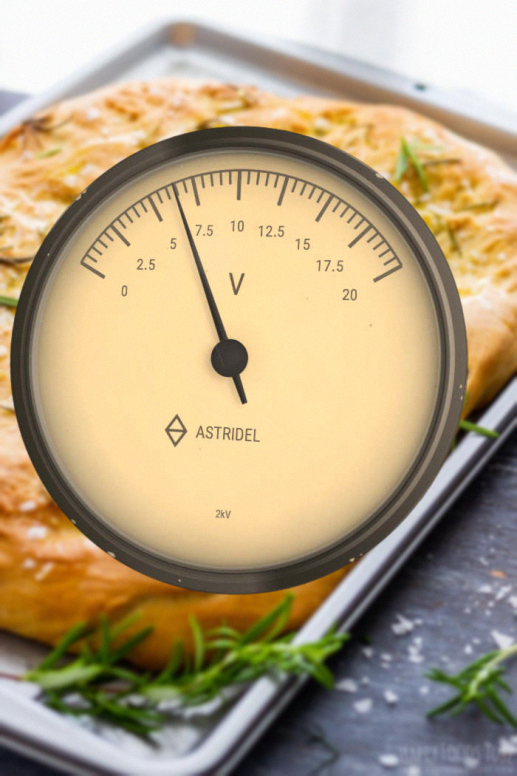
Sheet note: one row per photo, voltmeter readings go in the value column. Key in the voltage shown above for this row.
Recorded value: 6.5 V
